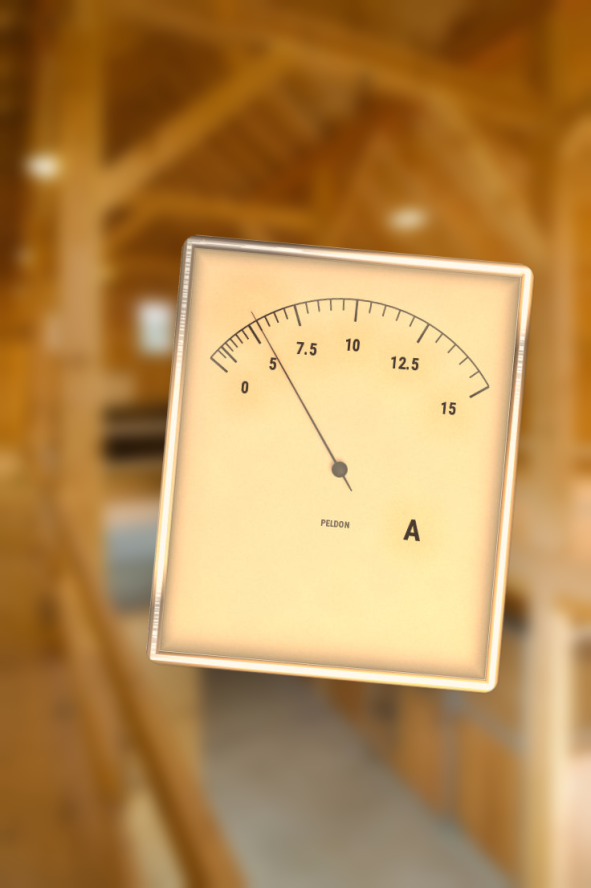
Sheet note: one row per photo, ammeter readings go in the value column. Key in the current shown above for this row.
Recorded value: 5.5 A
